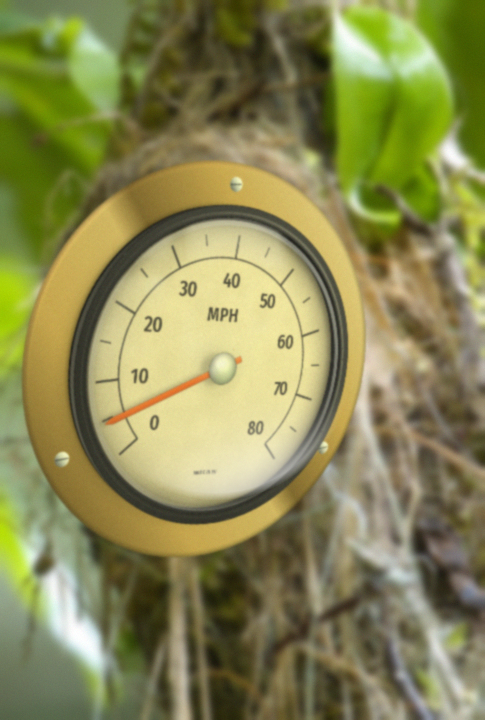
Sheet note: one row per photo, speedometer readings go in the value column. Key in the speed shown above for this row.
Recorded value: 5 mph
